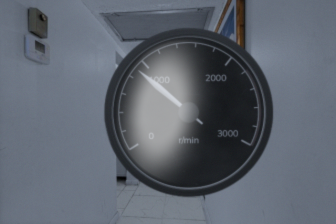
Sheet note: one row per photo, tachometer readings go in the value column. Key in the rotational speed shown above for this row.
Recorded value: 900 rpm
